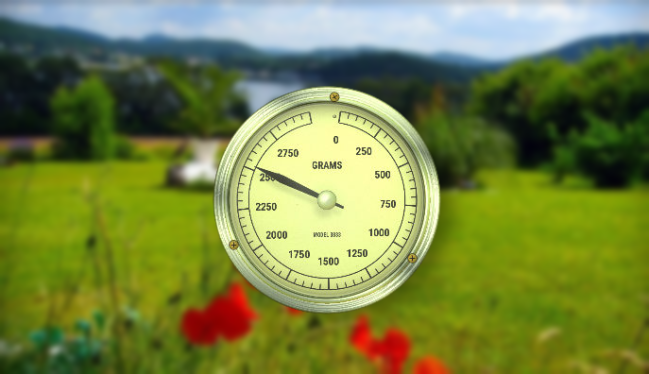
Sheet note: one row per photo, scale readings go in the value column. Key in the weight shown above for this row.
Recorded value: 2525 g
